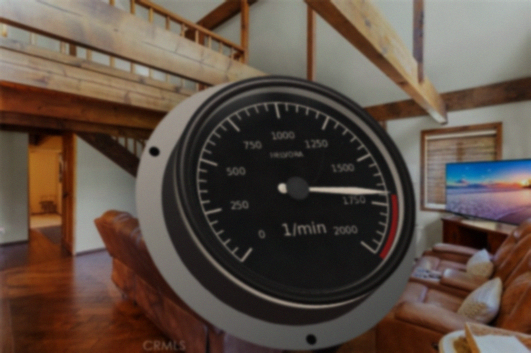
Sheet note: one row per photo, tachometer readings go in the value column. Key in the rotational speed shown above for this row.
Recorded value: 1700 rpm
